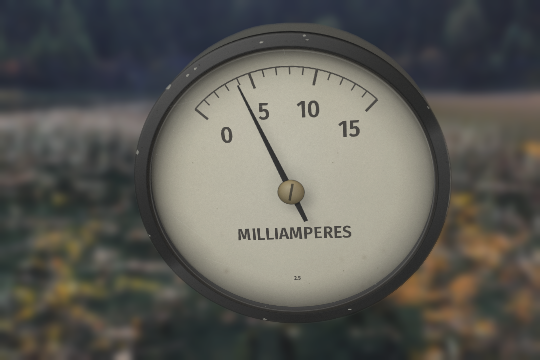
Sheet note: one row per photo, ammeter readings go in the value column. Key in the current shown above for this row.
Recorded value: 4 mA
